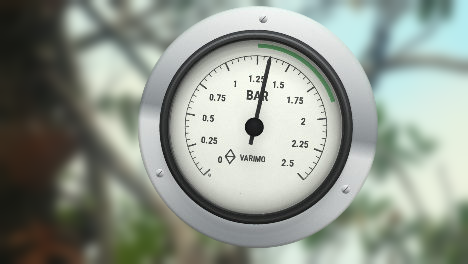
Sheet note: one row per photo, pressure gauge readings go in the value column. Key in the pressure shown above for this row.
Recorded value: 1.35 bar
